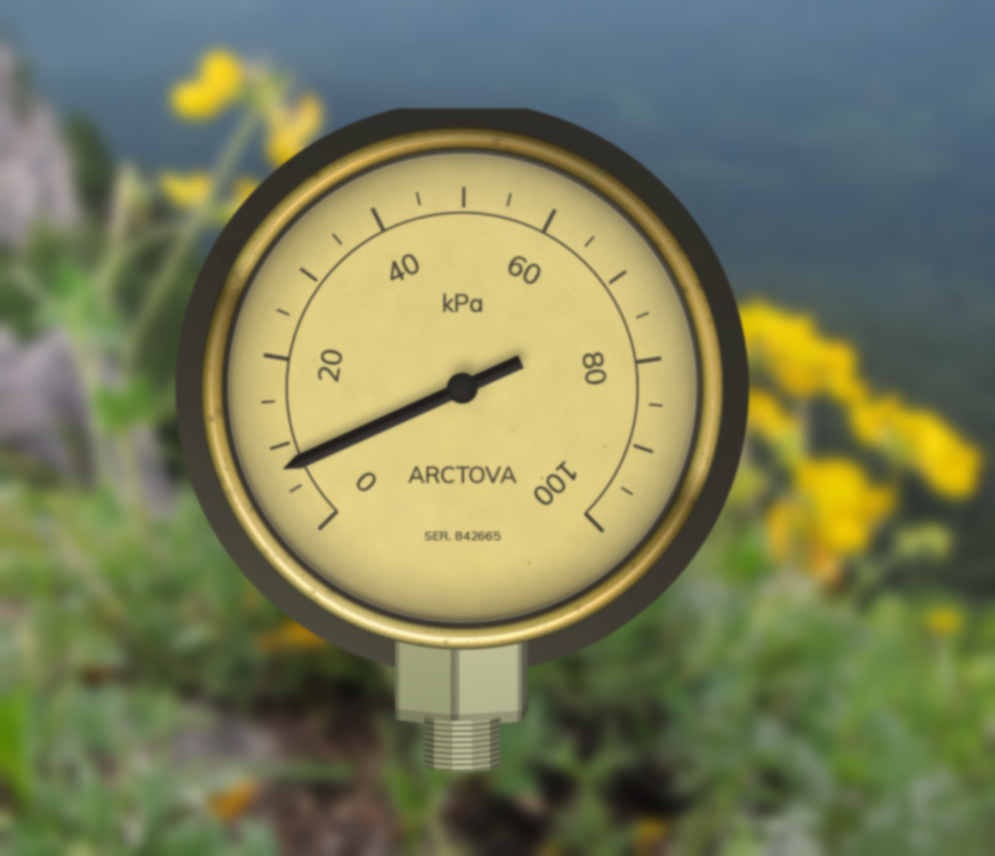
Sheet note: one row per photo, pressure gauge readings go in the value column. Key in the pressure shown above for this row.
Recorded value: 7.5 kPa
